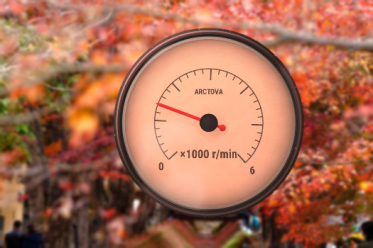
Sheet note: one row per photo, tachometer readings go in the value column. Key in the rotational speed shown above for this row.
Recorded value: 1400 rpm
